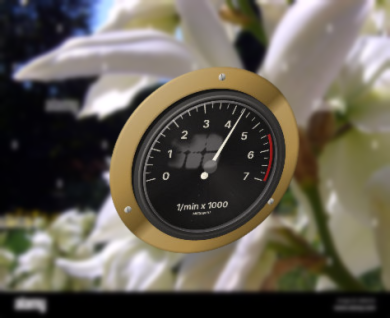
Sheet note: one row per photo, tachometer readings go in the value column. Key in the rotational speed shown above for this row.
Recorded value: 4250 rpm
